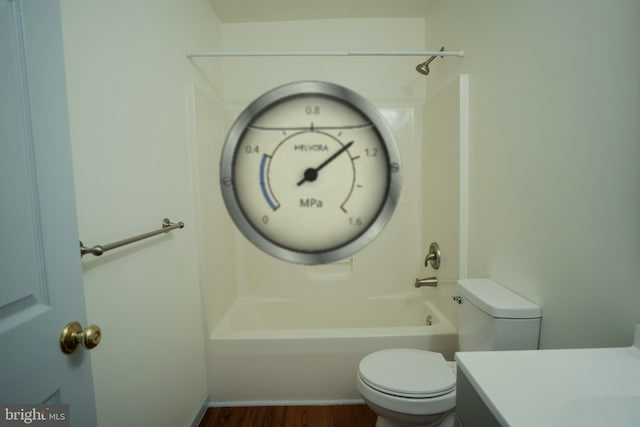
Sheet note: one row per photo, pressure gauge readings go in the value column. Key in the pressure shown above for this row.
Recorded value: 1.1 MPa
